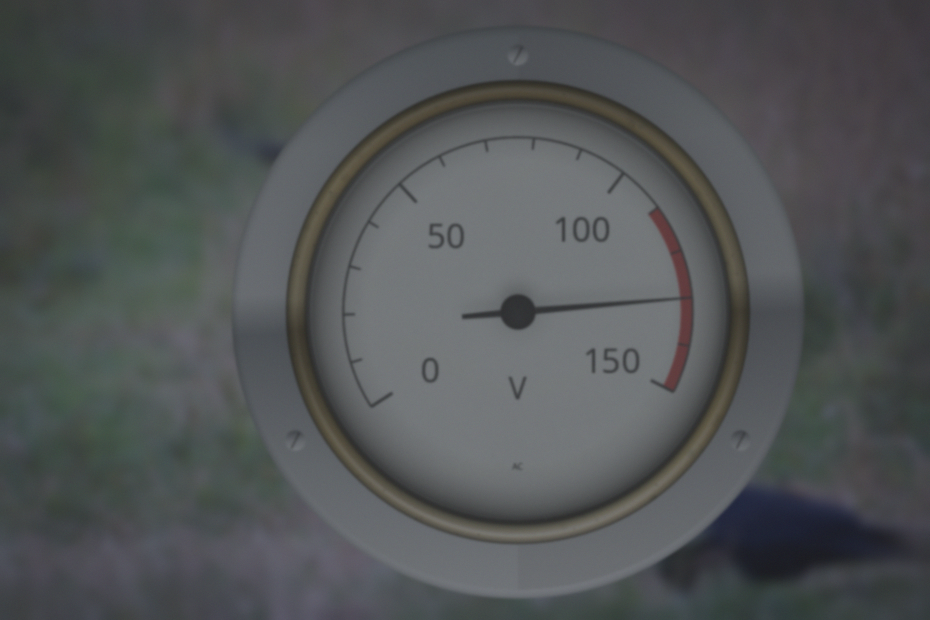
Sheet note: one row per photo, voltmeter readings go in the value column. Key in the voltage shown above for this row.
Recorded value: 130 V
